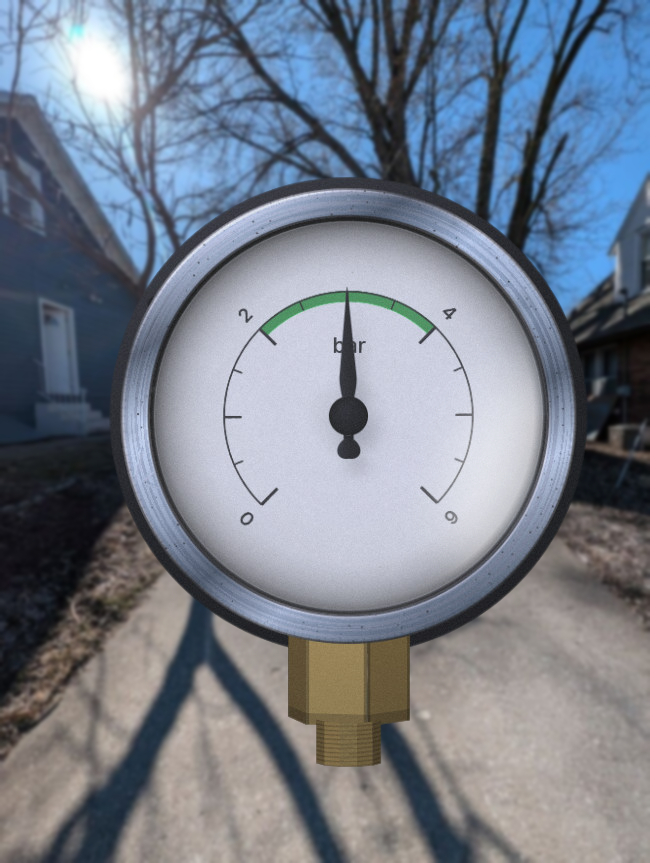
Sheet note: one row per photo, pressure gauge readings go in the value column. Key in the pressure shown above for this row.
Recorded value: 3 bar
